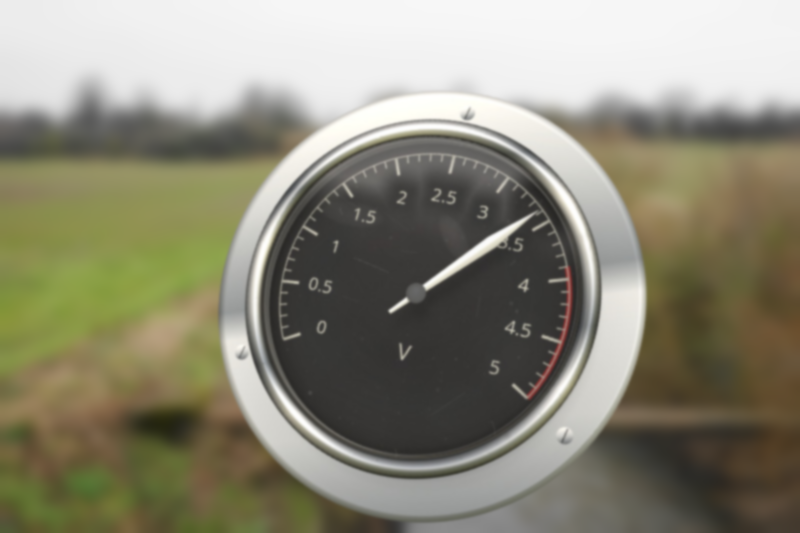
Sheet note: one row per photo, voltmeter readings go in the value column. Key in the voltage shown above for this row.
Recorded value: 3.4 V
